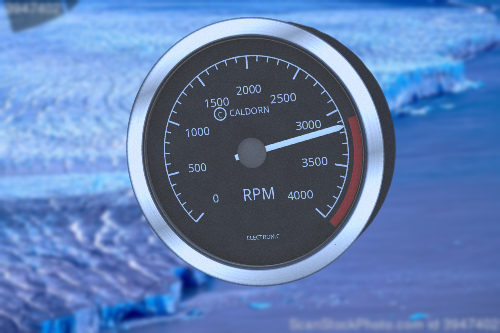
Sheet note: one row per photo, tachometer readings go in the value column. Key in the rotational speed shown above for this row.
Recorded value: 3150 rpm
